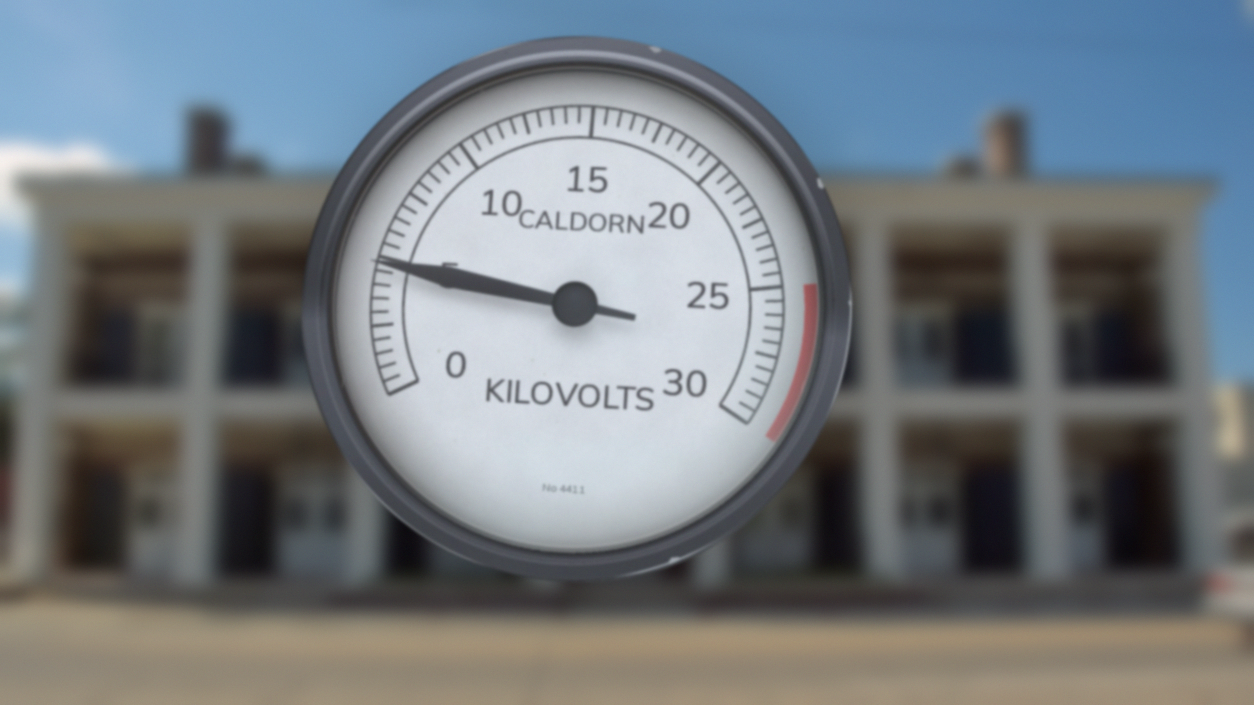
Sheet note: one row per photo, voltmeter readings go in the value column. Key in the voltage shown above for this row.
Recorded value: 4.75 kV
